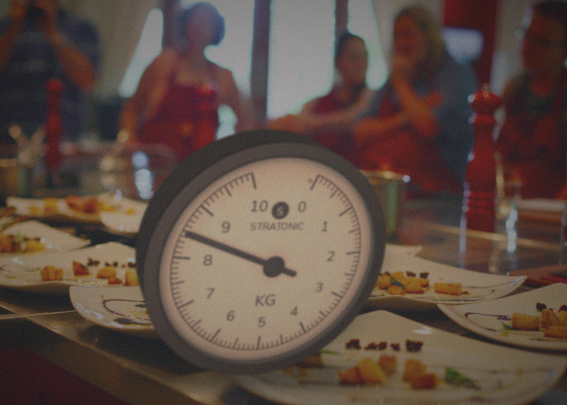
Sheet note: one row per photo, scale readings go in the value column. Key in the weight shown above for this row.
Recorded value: 8.5 kg
